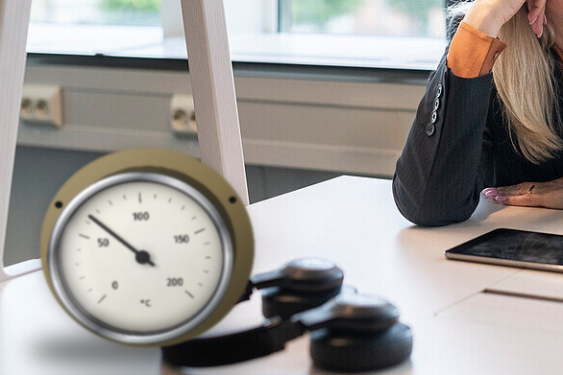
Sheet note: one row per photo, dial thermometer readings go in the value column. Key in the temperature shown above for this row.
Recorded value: 65 °C
